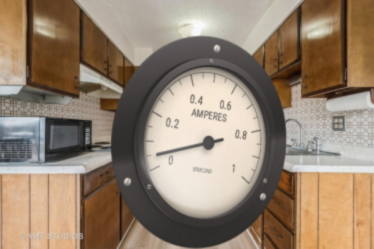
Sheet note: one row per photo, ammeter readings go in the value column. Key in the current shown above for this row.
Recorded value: 0.05 A
